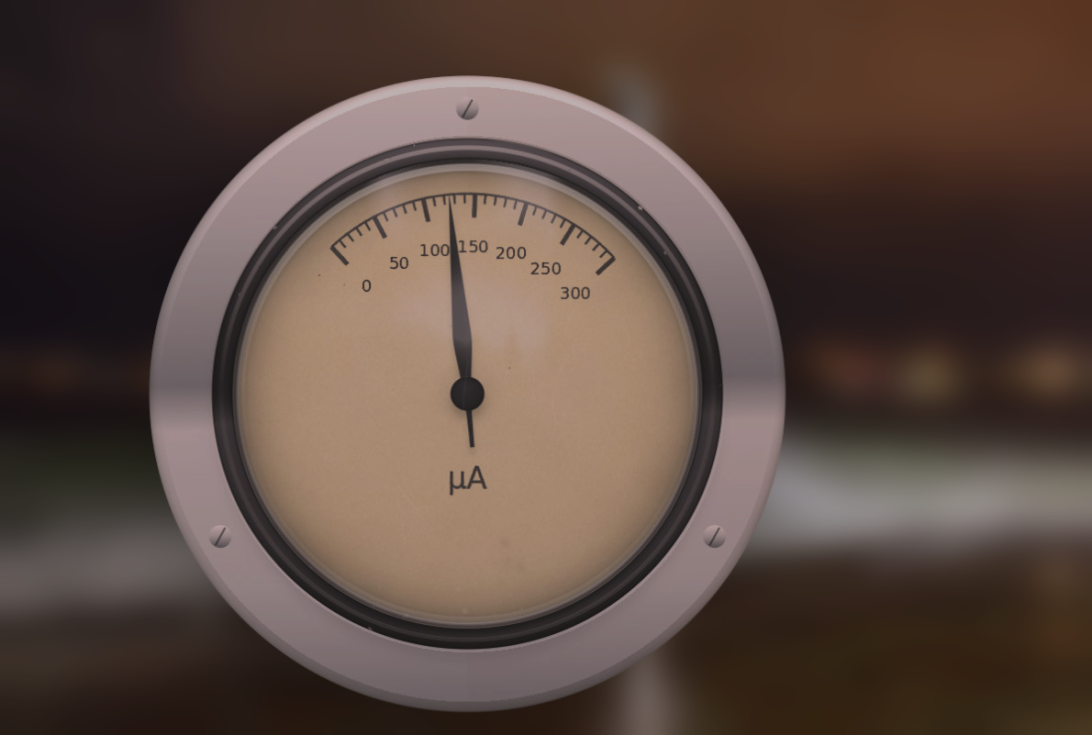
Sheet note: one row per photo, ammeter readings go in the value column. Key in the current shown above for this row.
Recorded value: 125 µA
